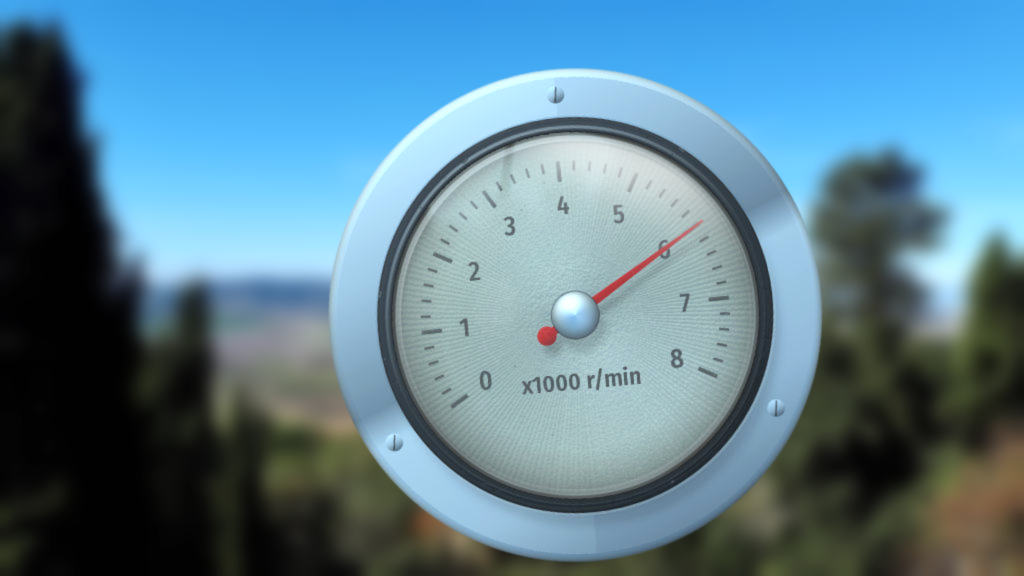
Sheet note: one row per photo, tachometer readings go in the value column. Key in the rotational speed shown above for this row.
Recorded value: 6000 rpm
